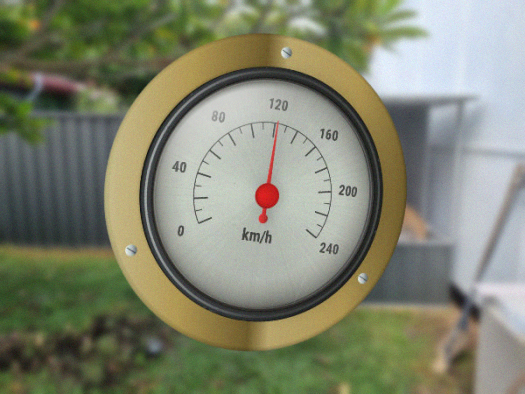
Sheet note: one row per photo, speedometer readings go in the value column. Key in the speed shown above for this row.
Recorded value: 120 km/h
